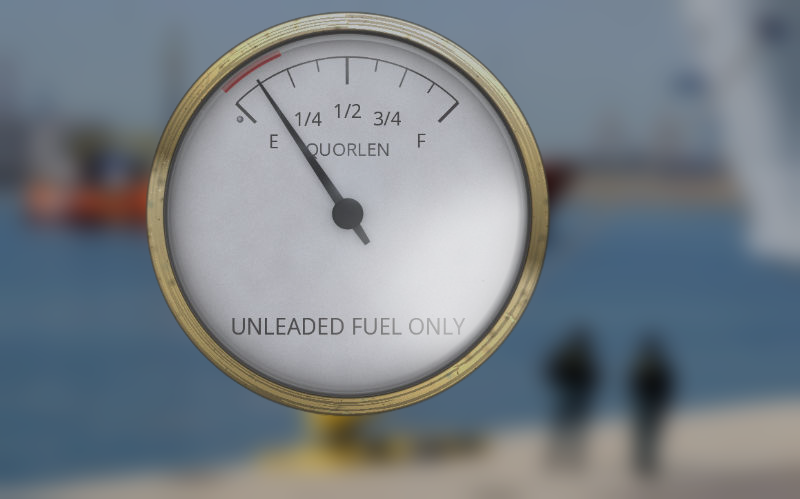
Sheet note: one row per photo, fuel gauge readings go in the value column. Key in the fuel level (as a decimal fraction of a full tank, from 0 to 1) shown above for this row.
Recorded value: 0.125
